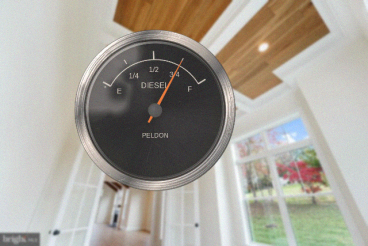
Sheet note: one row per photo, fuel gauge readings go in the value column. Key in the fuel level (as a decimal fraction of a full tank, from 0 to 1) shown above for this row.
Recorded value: 0.75
